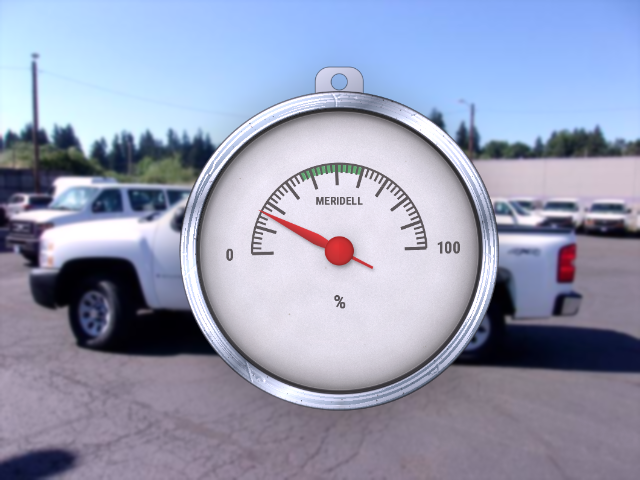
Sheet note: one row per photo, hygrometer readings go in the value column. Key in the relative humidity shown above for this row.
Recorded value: 16 %
